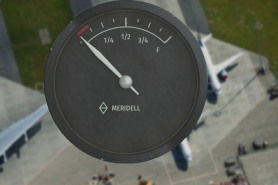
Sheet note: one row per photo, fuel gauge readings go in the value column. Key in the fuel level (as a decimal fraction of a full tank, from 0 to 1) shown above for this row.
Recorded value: 0
